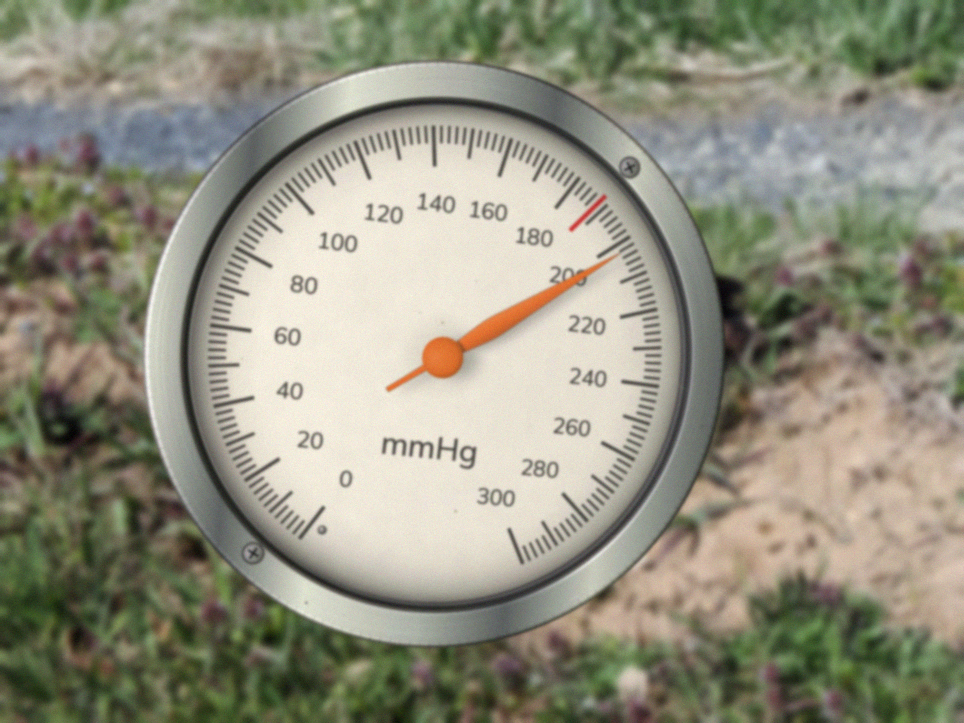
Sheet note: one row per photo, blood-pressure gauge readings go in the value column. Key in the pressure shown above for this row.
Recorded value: 202 mmHg
